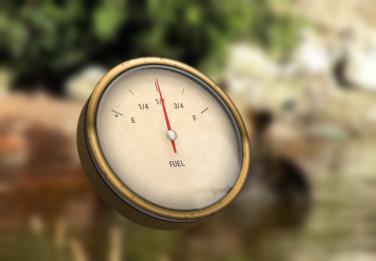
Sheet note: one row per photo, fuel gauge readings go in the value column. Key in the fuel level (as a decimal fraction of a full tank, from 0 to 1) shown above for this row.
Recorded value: 0.5
